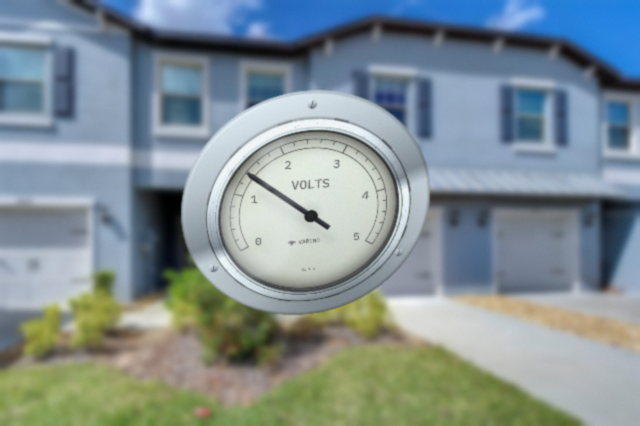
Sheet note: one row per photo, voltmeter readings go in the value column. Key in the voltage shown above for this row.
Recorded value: 1.4 V
